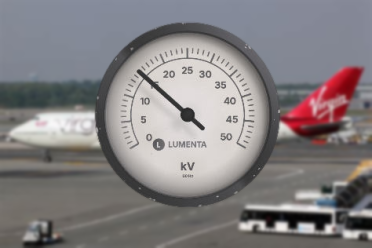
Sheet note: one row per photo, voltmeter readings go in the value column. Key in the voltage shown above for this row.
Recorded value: 15 kV
